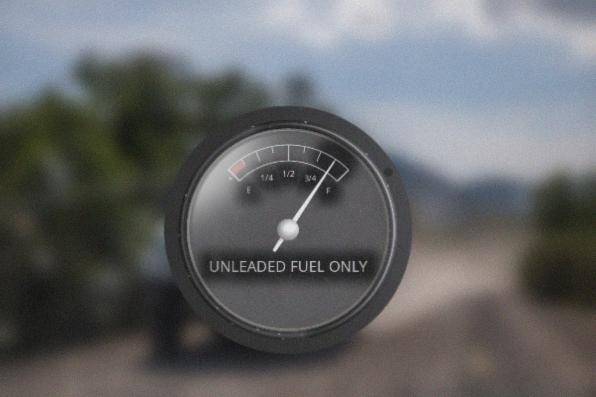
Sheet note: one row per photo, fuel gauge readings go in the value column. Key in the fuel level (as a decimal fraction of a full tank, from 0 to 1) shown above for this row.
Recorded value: 0.875
